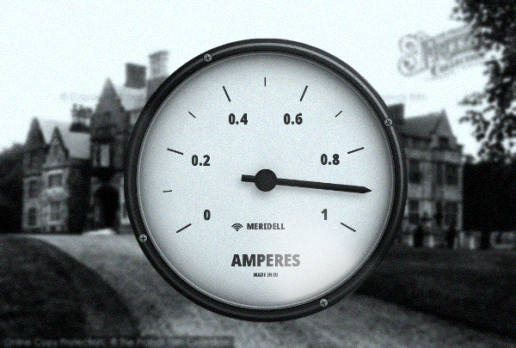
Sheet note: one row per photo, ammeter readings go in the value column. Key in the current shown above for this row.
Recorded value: 0.9 A
